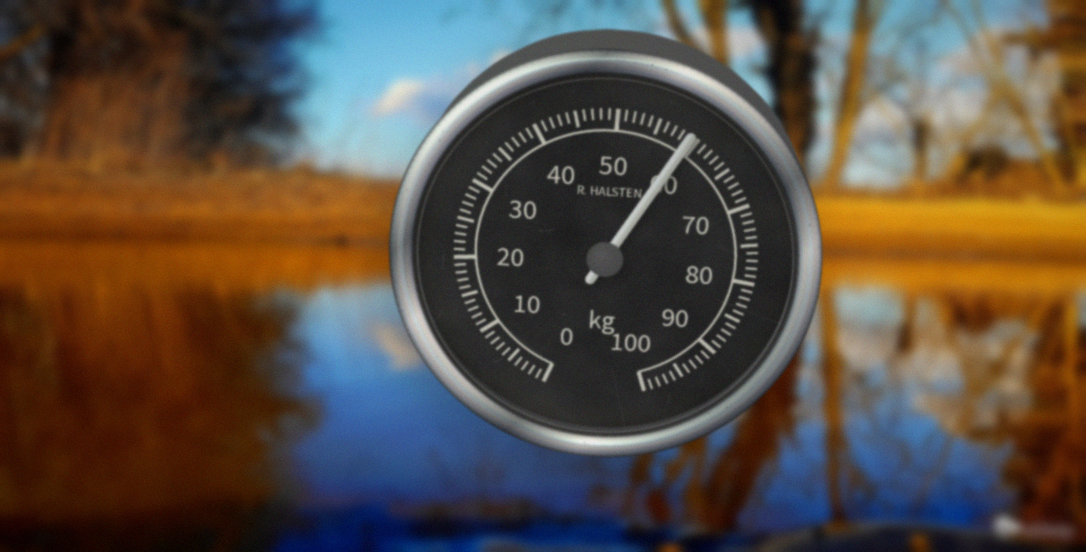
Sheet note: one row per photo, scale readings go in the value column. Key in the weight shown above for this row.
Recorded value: 59 kg
